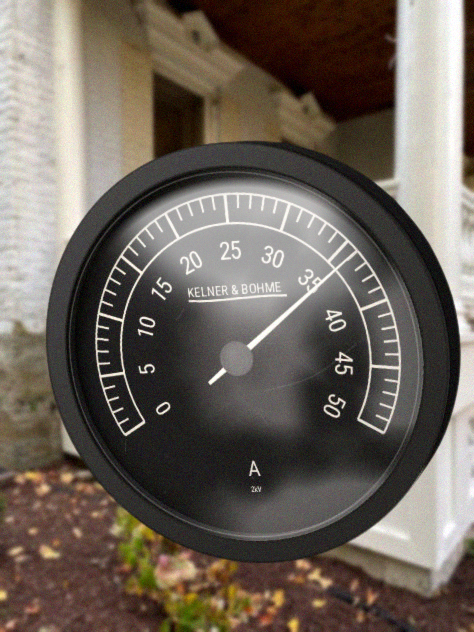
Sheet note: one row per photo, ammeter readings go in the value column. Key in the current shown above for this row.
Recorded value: 36 A
